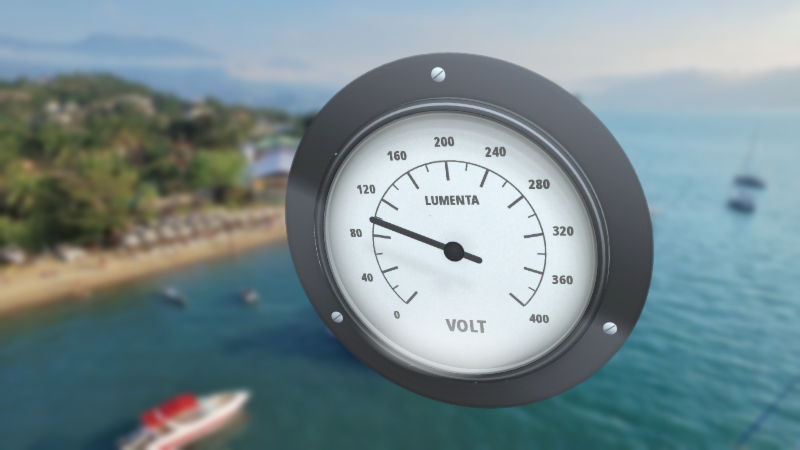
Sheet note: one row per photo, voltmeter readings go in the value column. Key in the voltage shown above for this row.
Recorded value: 100 V
